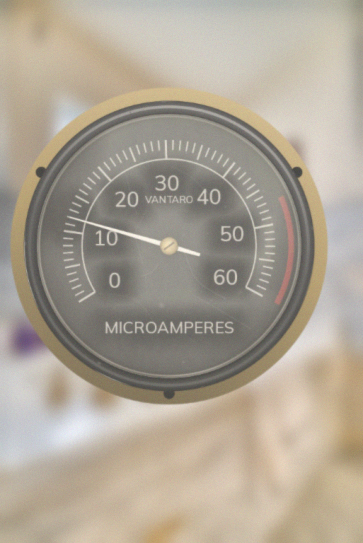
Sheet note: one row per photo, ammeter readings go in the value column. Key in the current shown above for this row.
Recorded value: 12 µA
